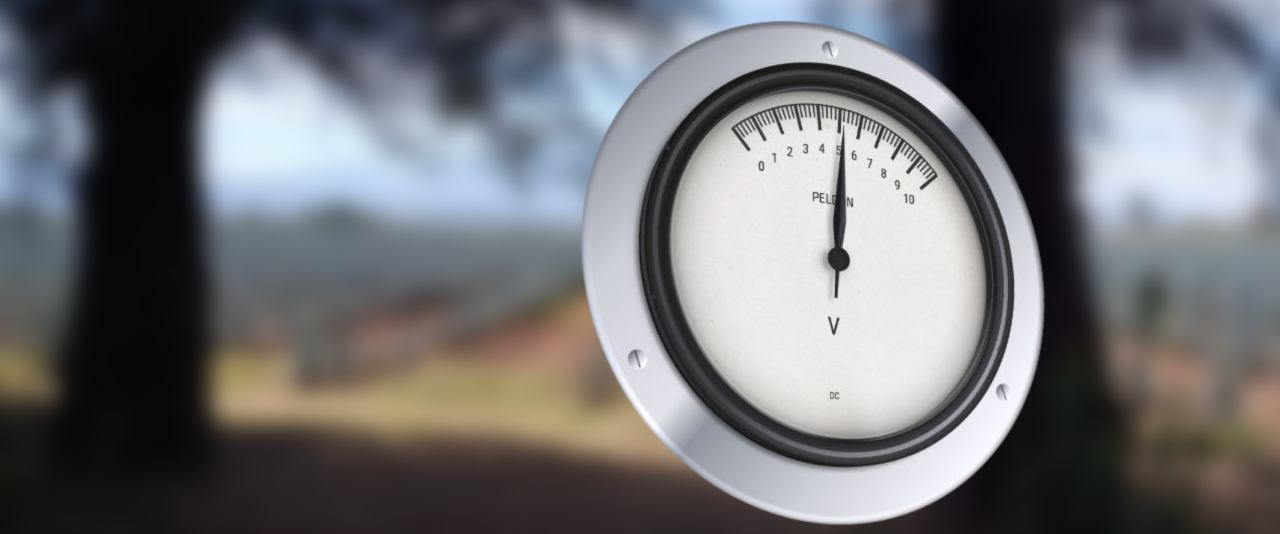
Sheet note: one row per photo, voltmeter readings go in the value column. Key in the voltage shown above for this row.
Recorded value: 5 V
